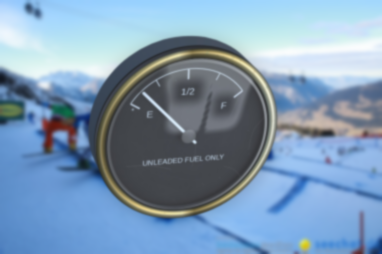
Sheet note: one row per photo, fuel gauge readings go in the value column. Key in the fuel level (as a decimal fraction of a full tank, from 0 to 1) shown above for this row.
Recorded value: 0.125
